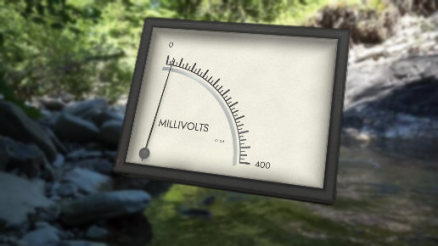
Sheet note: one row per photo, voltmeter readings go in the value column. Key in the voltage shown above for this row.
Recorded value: 20 mV
